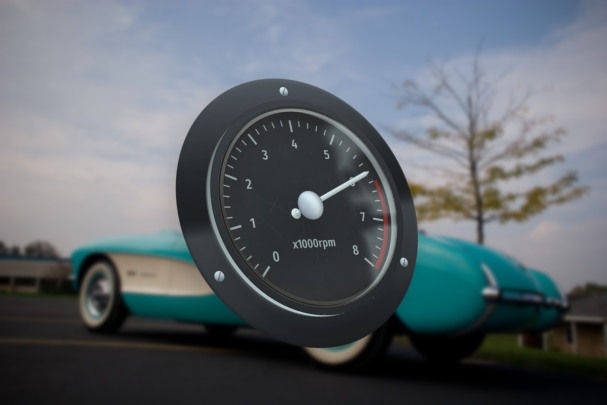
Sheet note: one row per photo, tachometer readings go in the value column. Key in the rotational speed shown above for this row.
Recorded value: 6000 rpm
